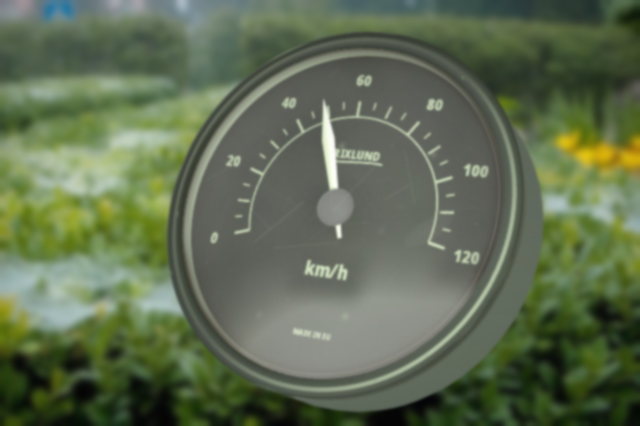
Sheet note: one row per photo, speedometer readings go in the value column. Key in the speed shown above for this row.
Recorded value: 50 km/h
